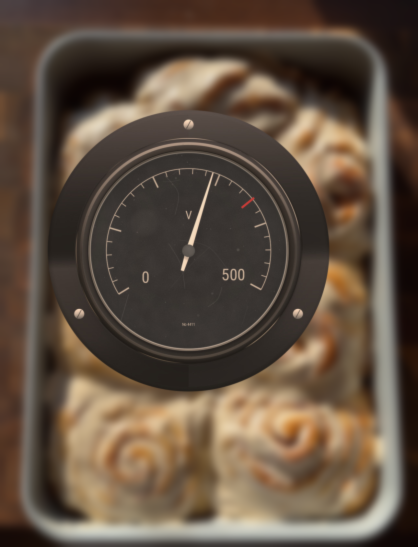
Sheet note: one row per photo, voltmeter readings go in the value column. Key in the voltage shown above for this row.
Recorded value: 290 V
